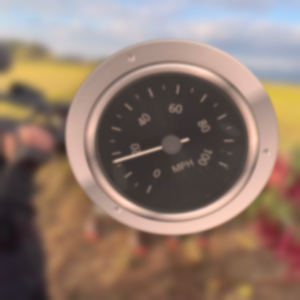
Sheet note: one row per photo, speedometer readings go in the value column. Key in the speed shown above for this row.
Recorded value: 17.5 mph
